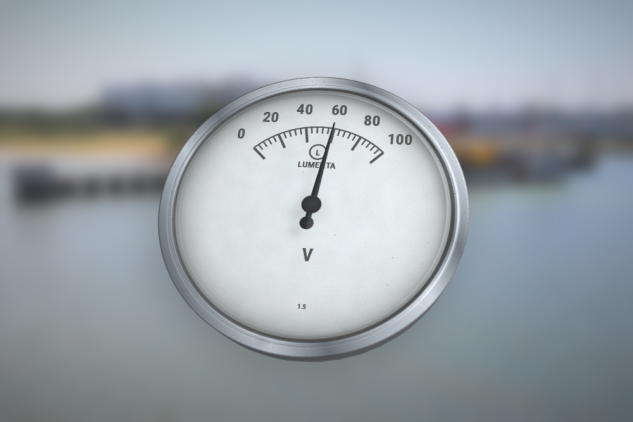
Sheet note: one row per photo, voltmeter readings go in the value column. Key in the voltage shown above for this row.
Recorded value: 60 V
